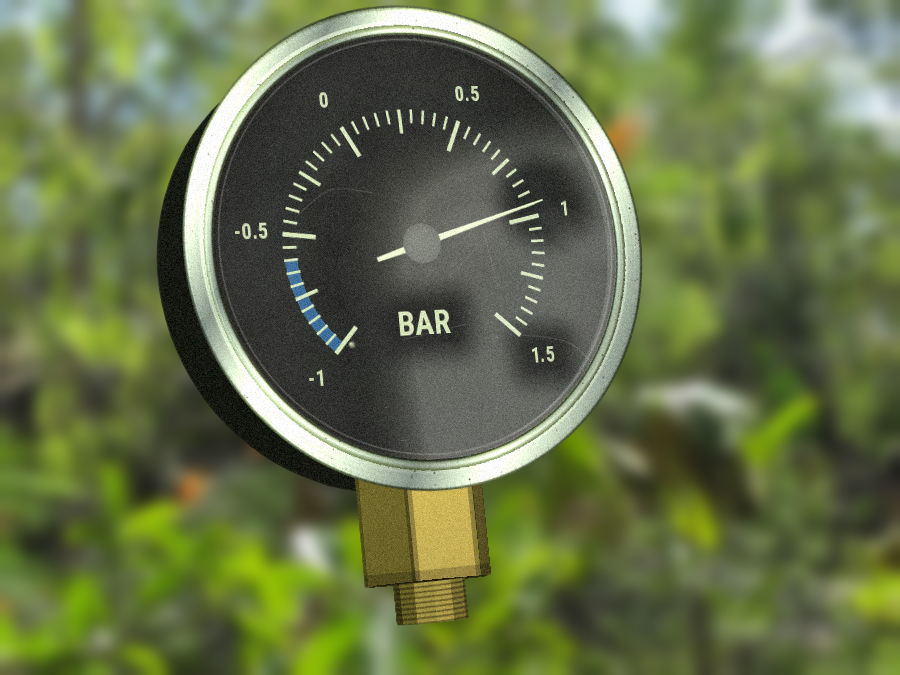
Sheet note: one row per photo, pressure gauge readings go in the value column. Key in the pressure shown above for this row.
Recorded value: 0.95 bar
